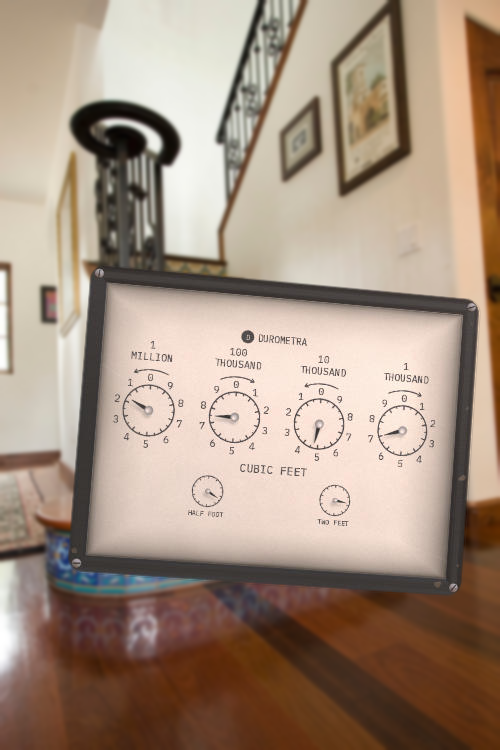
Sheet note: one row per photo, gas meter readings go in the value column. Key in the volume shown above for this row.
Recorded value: 174700 ft³
